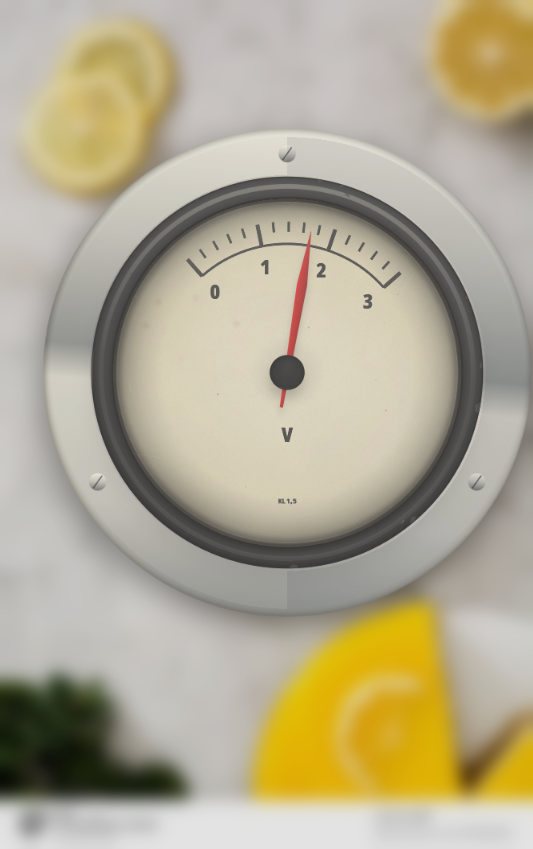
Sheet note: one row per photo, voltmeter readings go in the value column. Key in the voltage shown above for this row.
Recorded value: 1.7 V
